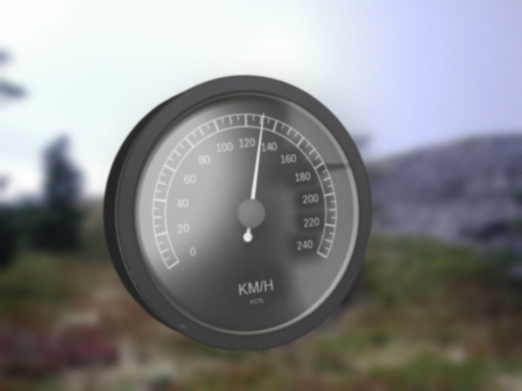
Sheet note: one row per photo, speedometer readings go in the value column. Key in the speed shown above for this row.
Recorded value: 130 km/h
